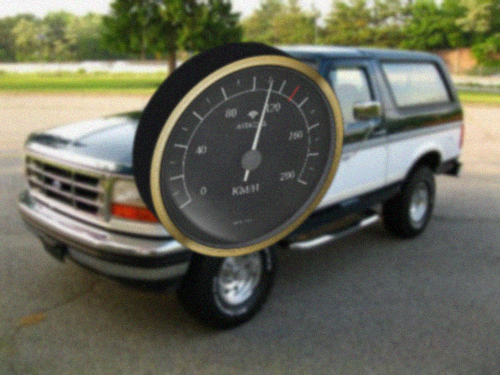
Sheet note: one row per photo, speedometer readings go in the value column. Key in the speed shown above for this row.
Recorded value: 110 km/h
